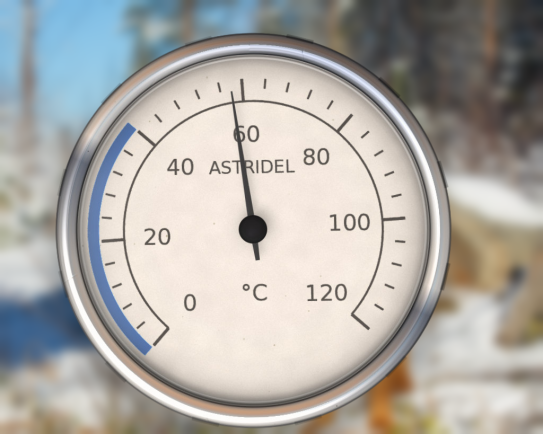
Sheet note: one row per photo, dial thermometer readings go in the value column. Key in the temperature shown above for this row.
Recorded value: 58 °C
